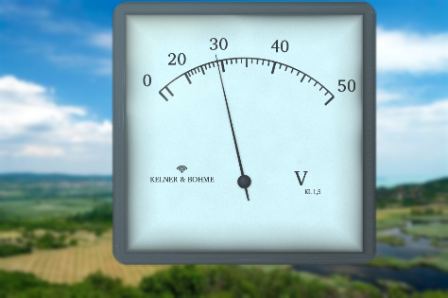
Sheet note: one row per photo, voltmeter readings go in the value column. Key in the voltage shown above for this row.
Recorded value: 29 V
